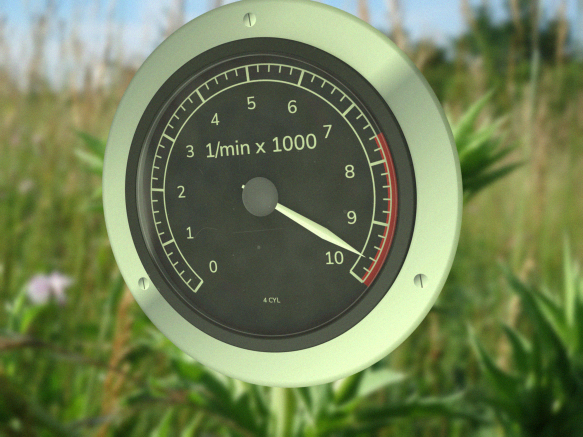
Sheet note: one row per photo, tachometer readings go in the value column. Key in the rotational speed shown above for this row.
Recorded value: 9600 rpm
